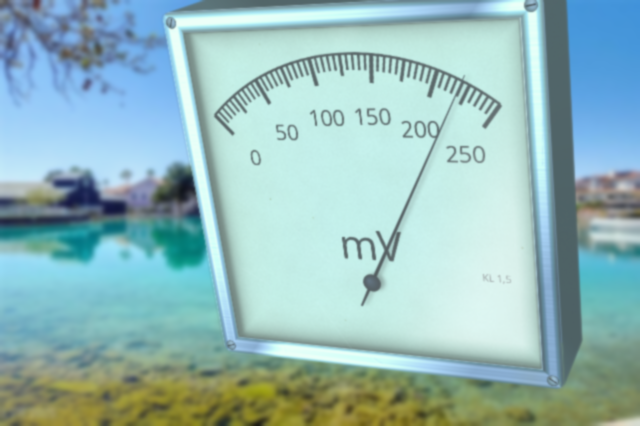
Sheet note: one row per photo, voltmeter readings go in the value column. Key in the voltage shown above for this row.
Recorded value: 220 mV
